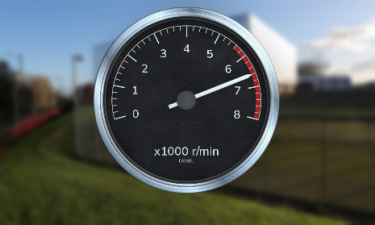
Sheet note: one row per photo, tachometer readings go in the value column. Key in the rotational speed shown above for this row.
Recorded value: 6600 rpm
